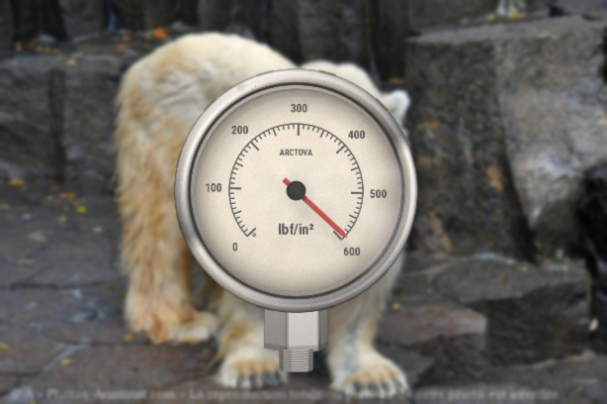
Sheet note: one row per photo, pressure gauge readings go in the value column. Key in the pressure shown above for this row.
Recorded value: 590 psi
